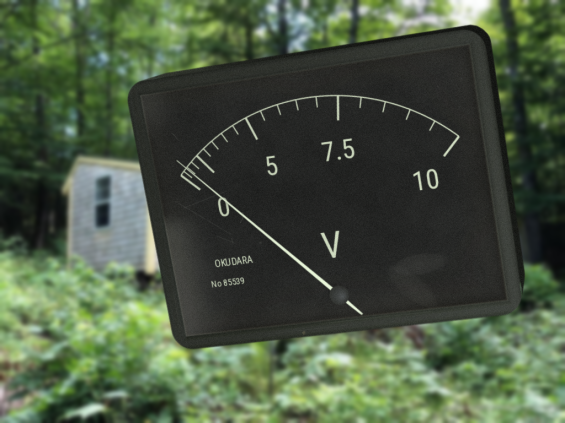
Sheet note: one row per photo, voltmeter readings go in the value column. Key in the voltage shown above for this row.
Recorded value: 1.5 V
